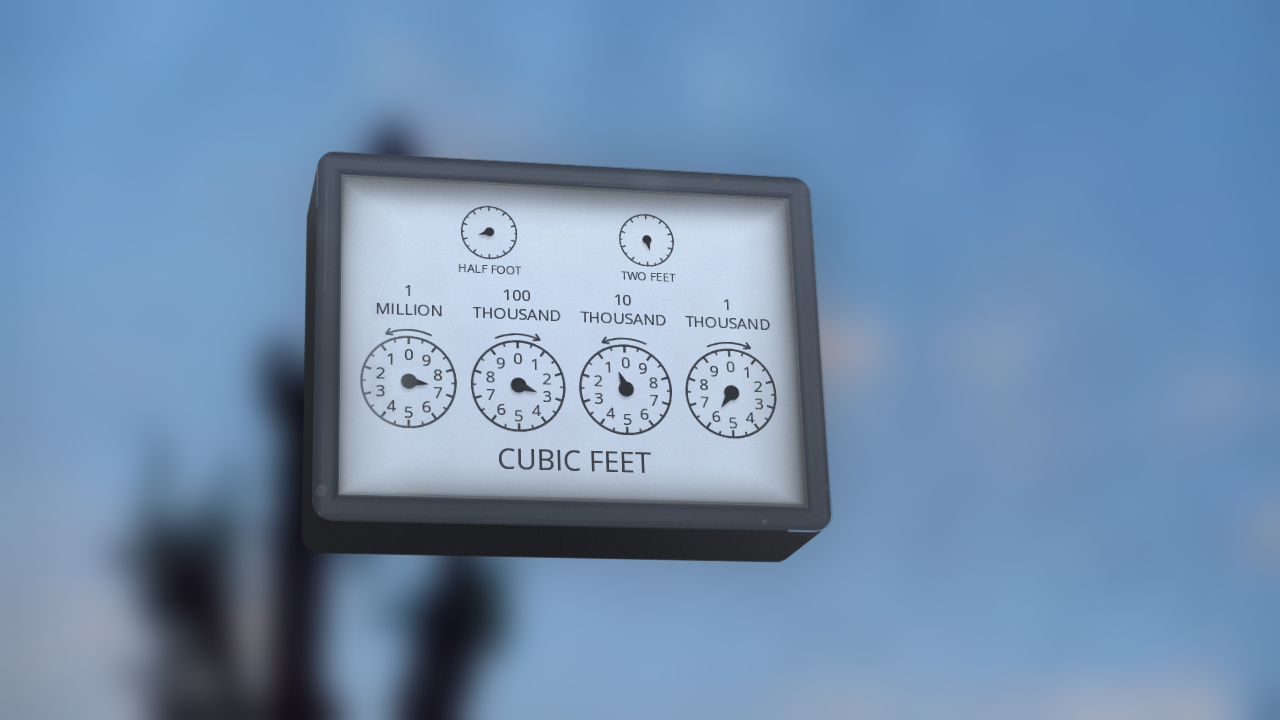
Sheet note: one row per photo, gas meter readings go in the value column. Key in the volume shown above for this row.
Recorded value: 730600 ft³
